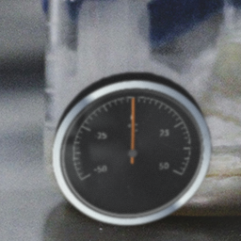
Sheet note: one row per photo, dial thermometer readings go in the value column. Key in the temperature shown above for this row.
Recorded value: 0 °C
